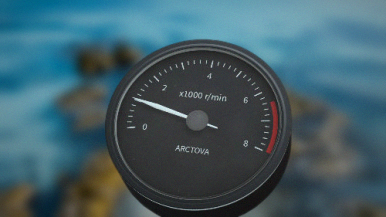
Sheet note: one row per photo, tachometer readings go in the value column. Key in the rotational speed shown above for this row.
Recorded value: 1000 rpm
